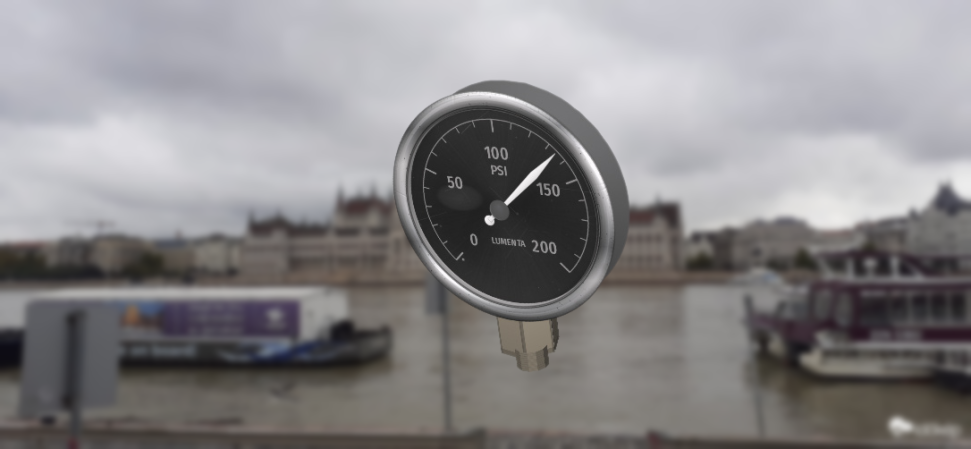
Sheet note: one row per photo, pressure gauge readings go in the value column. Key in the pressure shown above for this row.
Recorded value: 135 psi
